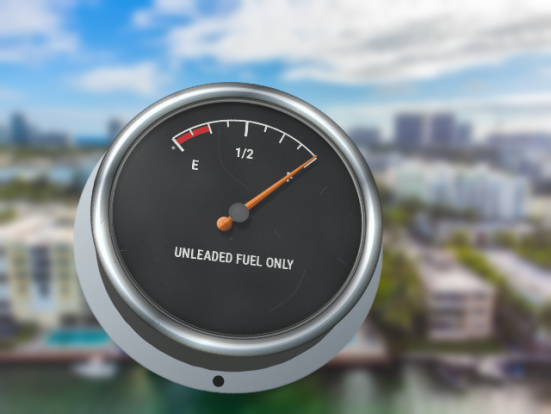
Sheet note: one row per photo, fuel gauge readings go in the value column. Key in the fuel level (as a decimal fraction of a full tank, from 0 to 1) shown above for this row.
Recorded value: 1
